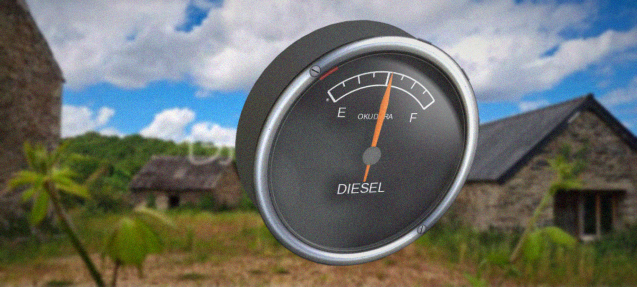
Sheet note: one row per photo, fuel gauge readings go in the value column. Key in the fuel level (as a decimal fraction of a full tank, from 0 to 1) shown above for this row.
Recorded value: 0.5
